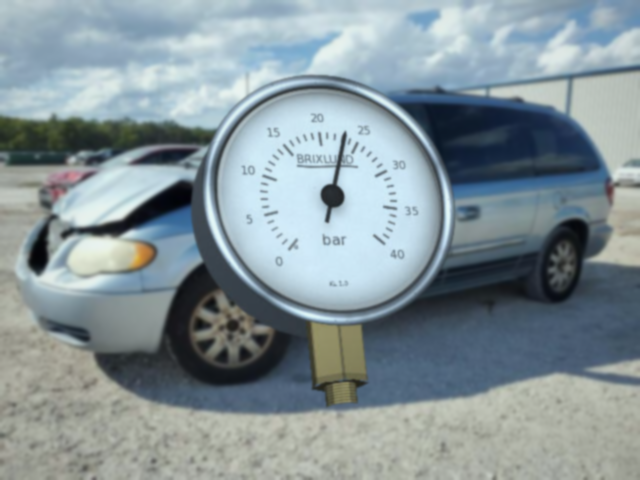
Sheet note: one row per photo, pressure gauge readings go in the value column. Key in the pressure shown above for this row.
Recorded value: 23 bar
